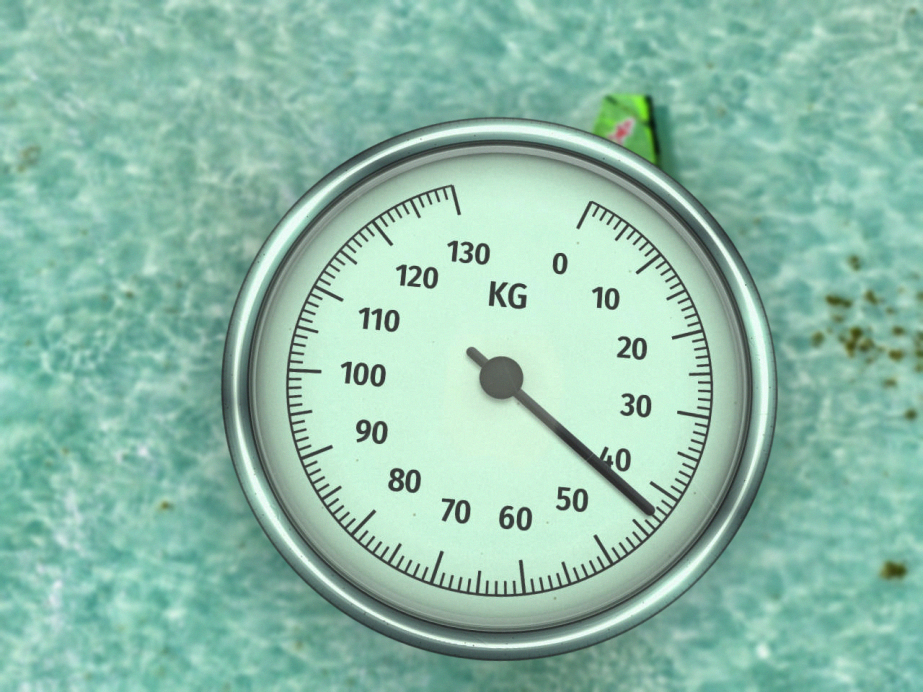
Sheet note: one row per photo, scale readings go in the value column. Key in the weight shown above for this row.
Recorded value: 43 kg
